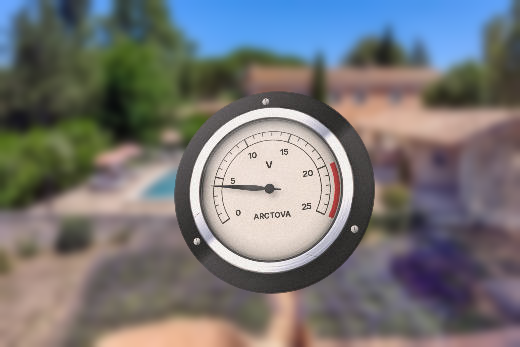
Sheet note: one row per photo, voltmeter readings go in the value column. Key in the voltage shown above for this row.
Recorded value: 4 V
